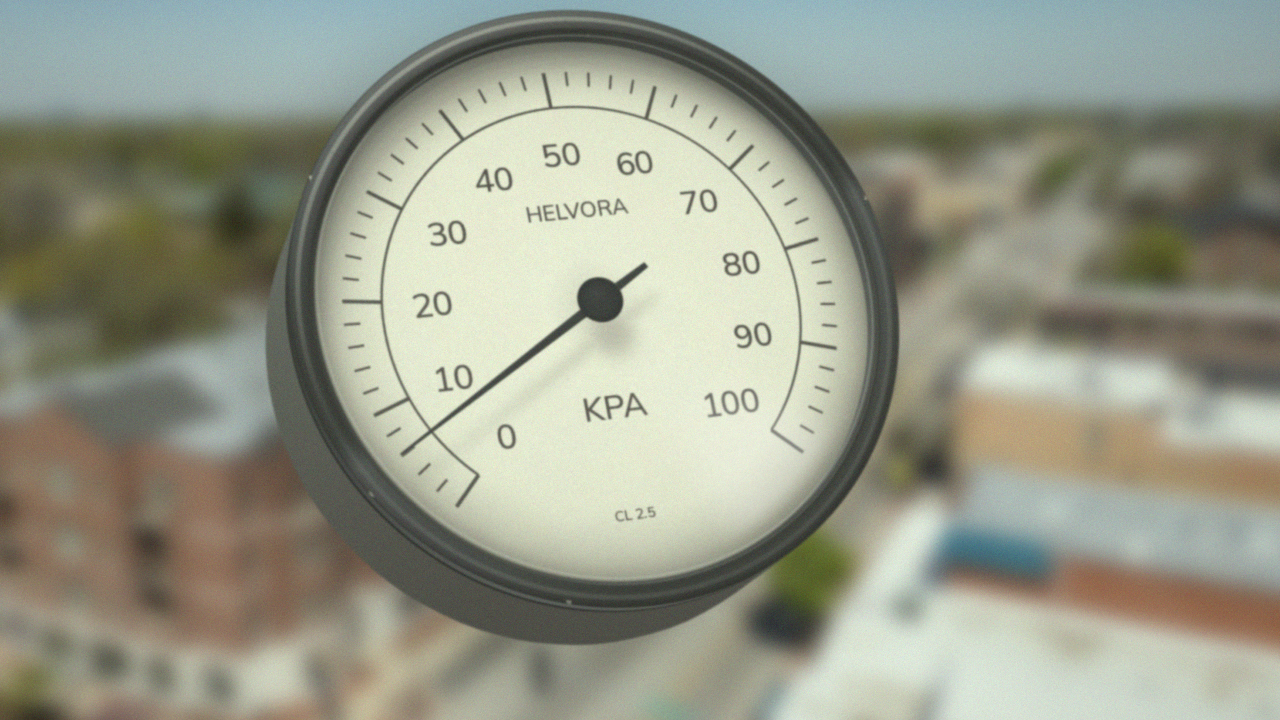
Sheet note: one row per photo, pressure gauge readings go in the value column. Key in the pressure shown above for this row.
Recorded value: 6 kPa
